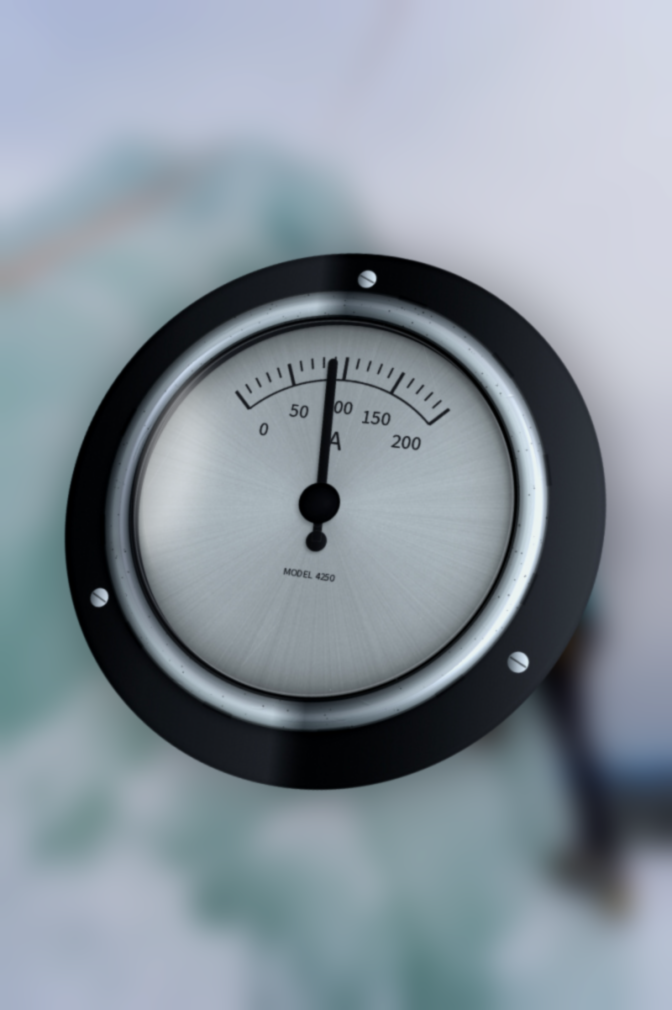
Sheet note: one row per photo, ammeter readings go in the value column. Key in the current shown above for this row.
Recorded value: 90 A
